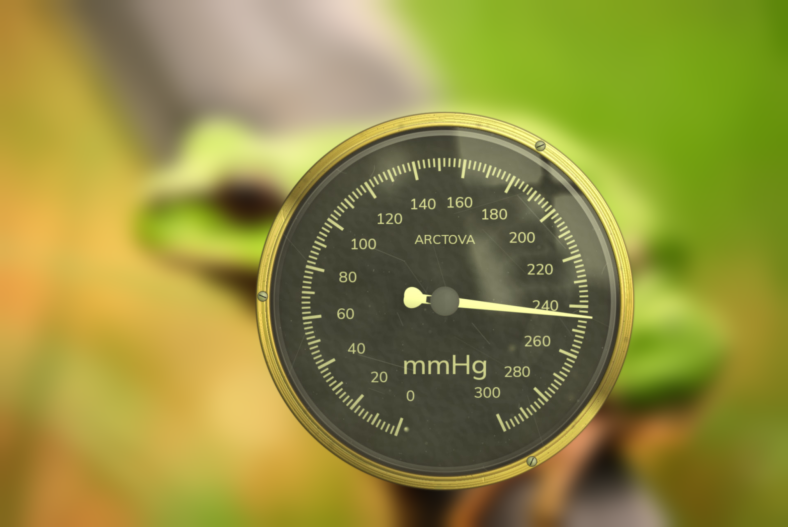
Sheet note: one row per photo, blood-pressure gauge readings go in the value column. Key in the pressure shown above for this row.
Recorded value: 244 mmHg
